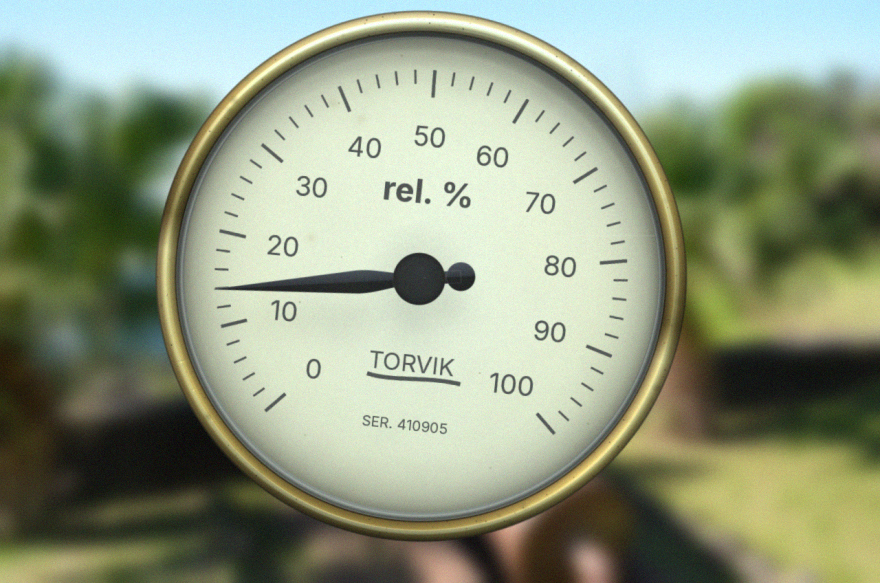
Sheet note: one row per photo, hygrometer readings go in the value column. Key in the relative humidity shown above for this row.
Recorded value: 14 %
